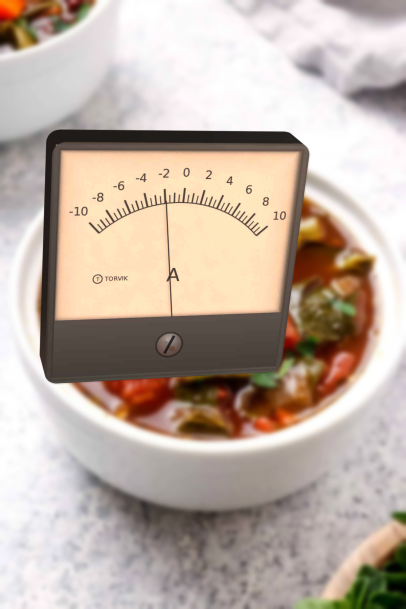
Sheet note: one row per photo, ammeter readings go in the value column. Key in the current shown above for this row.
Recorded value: -2 A
